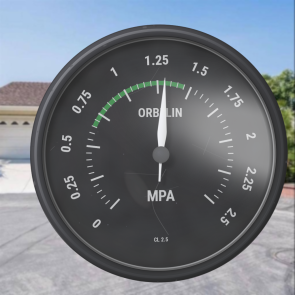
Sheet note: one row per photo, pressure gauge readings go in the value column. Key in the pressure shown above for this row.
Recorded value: 1.3 MPa
